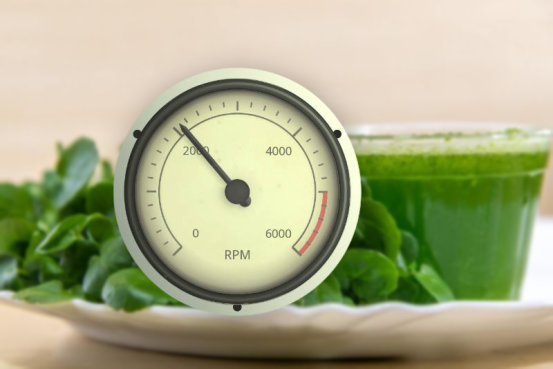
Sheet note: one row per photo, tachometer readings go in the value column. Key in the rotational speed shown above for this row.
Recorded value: 2100 rpm
